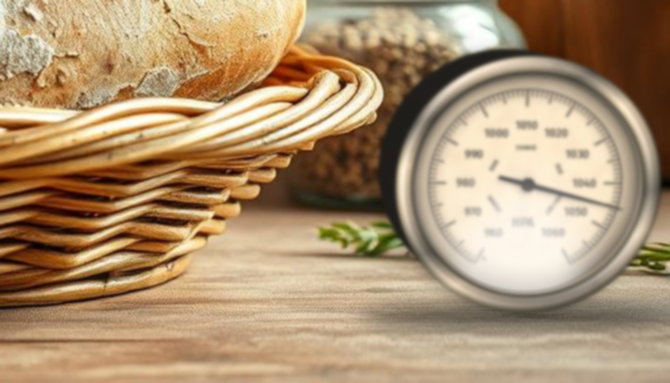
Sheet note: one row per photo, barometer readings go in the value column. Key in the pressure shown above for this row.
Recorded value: 1045 hPa
